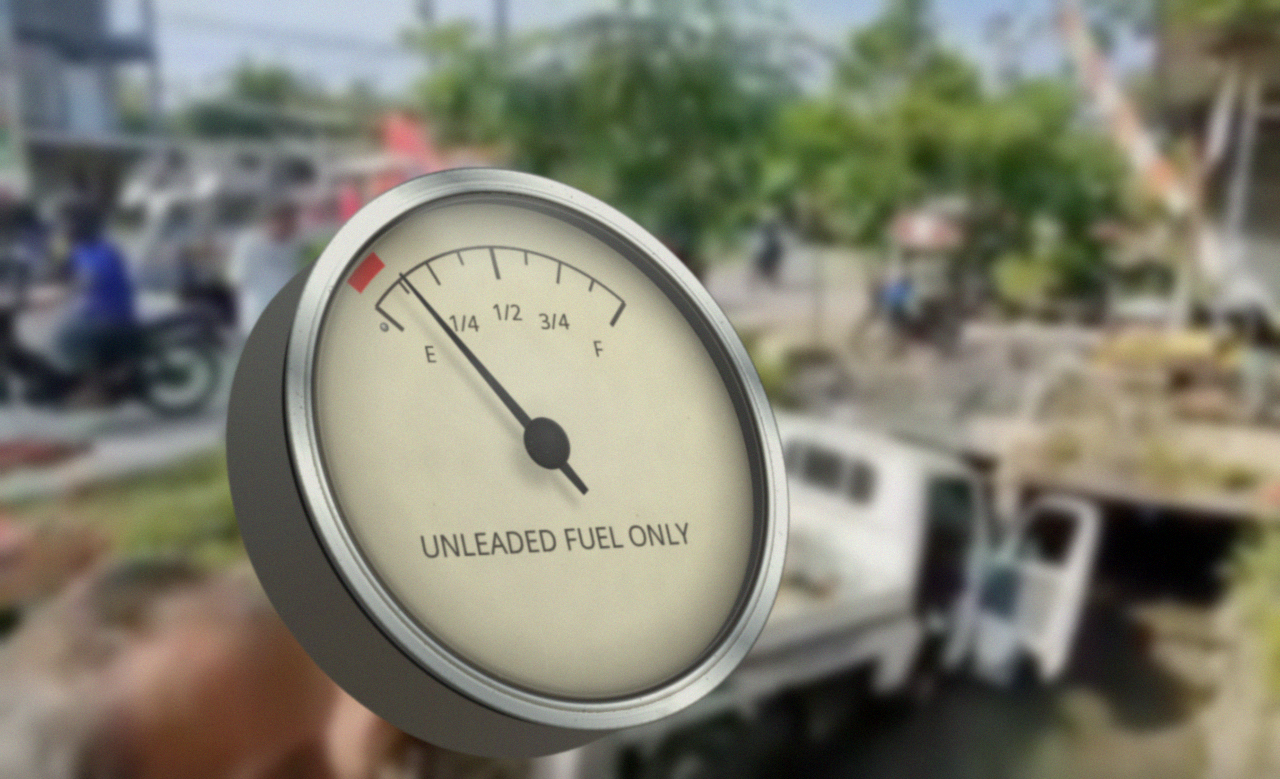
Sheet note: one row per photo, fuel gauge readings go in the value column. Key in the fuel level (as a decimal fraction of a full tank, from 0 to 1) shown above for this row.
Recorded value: 0.125
